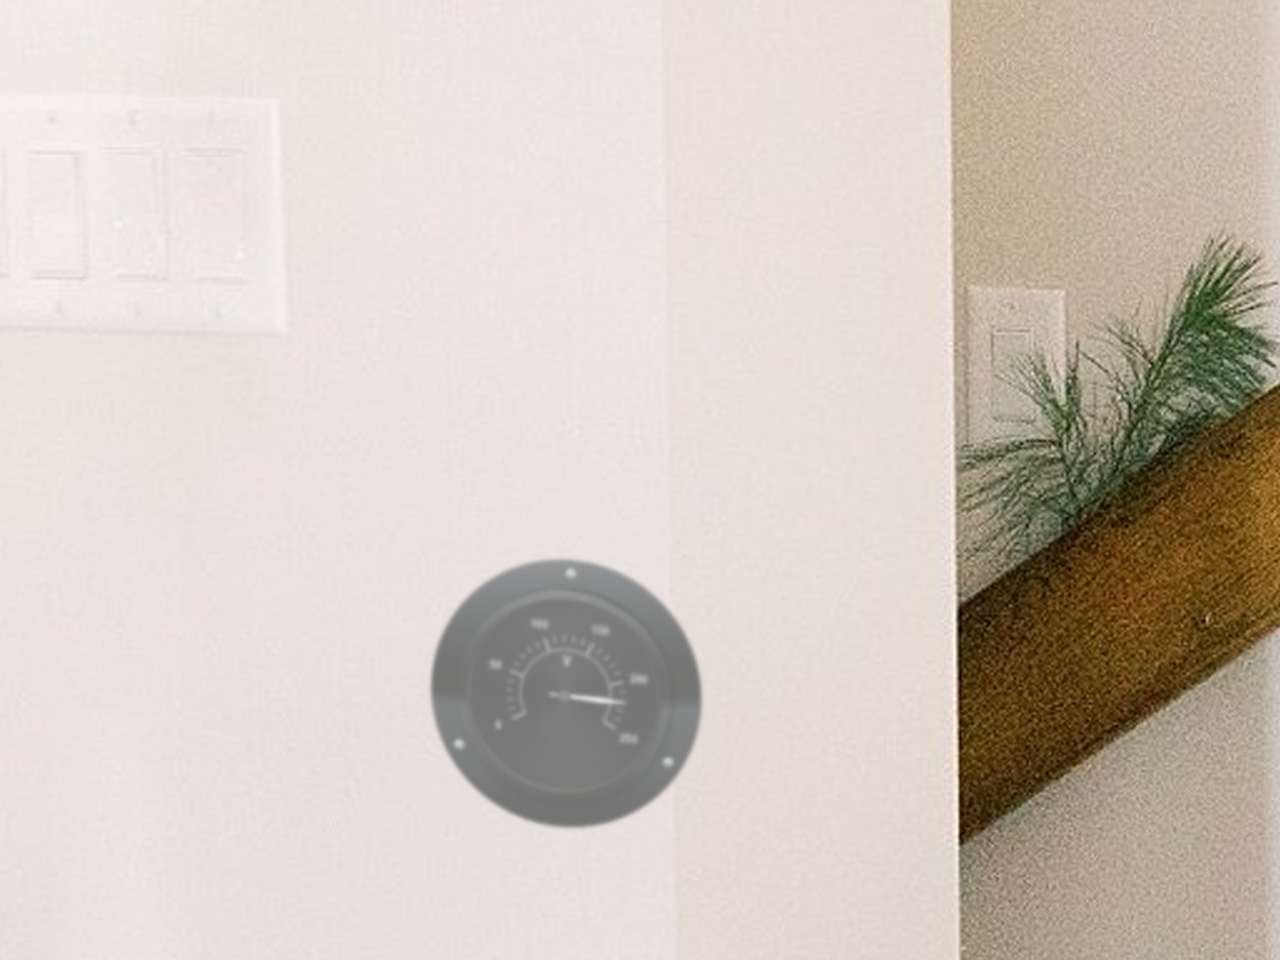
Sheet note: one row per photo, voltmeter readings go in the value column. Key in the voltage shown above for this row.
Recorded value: 220 V
